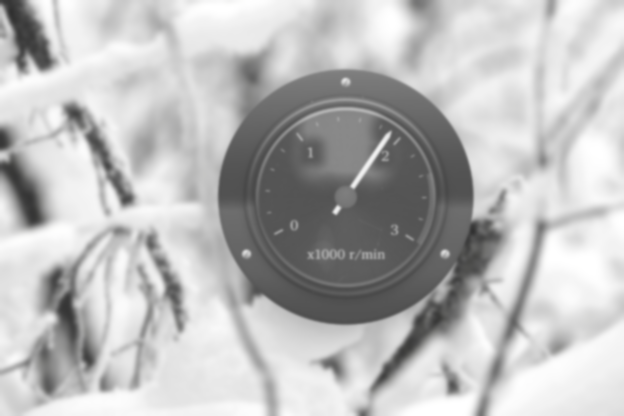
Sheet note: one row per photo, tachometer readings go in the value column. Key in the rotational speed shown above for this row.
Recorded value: 1900 rpm
